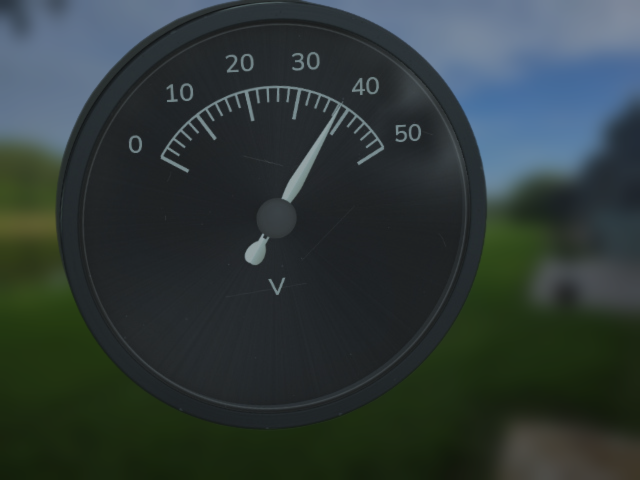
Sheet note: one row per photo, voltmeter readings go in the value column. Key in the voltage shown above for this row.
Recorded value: 38 V
